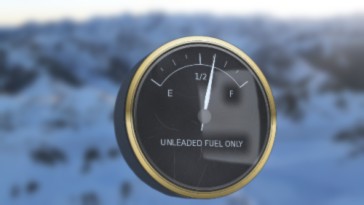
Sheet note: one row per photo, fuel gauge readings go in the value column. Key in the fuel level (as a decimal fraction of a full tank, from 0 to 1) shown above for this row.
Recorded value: 0.625
